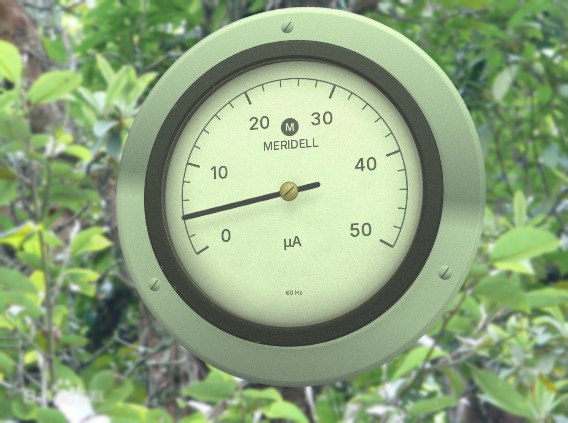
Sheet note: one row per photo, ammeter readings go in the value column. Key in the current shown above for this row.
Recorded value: 4 µA
